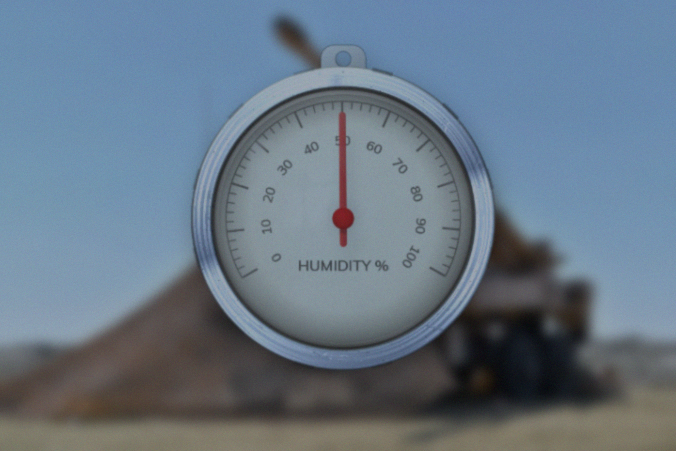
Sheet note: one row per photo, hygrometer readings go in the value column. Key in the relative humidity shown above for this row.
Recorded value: 50 %
